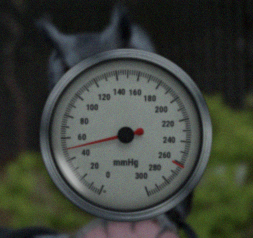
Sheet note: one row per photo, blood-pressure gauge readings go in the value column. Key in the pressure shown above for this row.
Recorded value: 50 mmHg
